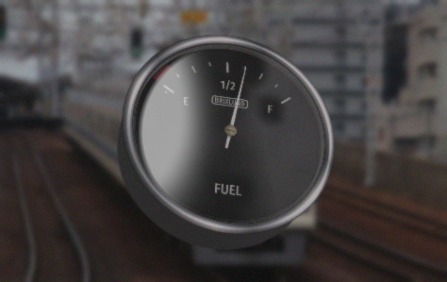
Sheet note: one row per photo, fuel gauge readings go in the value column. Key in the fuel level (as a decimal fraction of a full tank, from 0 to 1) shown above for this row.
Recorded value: 0.625
